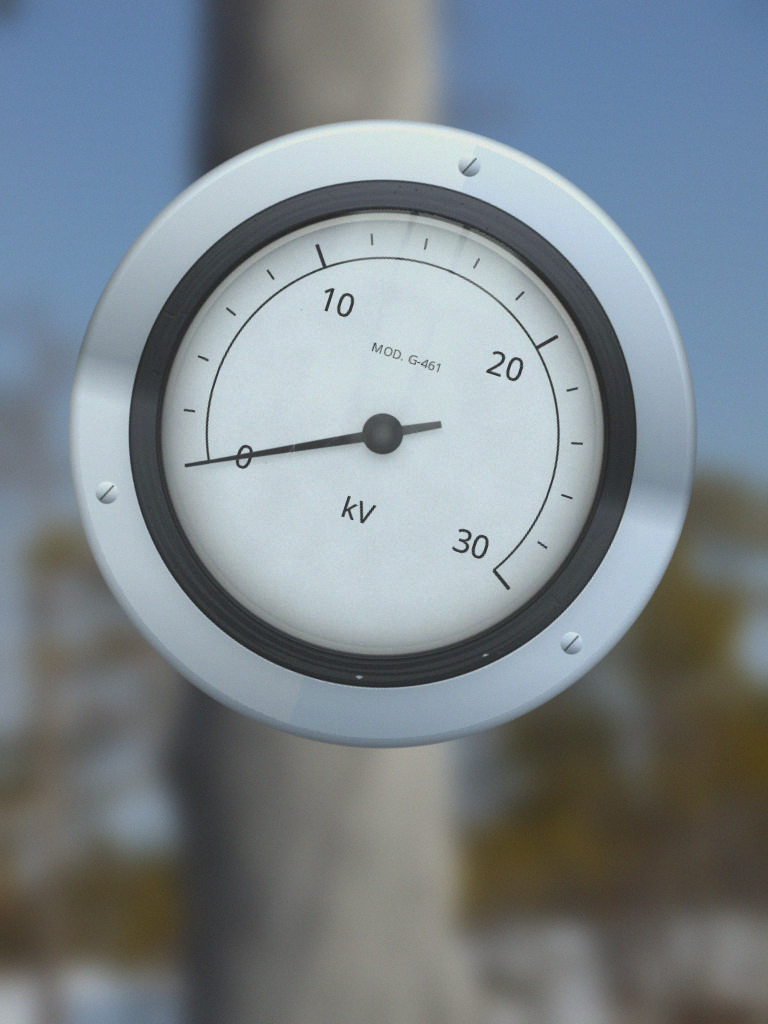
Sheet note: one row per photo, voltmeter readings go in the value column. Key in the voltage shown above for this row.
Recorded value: 0 kV
